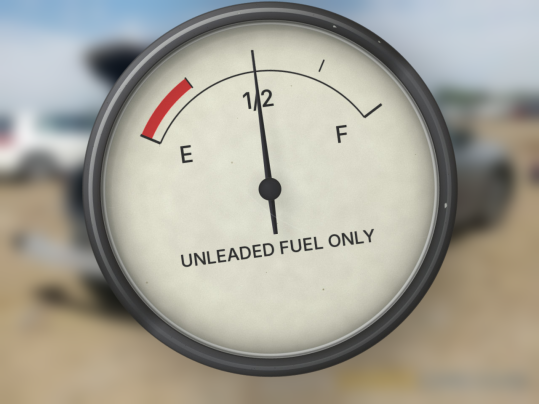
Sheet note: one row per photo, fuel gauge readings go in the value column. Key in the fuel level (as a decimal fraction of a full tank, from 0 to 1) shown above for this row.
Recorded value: 0.5
